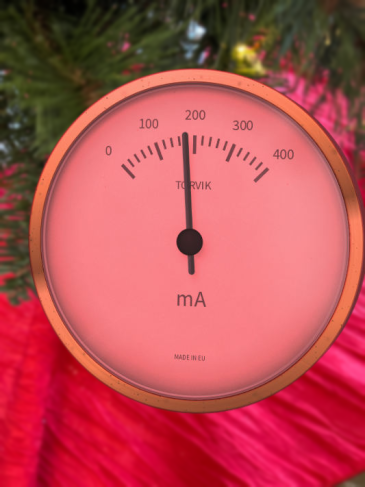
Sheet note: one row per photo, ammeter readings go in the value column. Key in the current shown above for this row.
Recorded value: 180 mA
